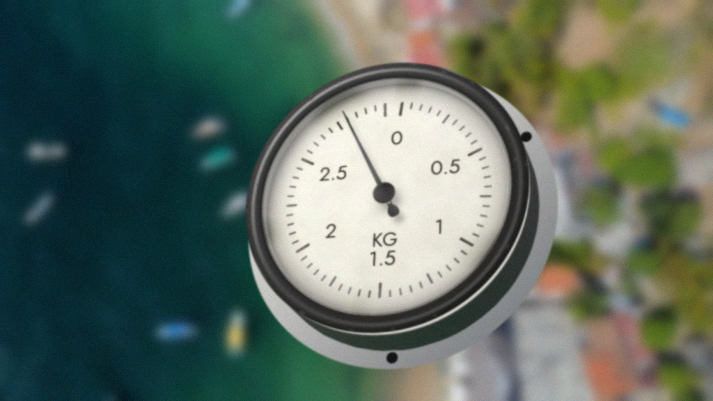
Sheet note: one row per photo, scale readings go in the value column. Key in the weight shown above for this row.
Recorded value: 2.8 kg
